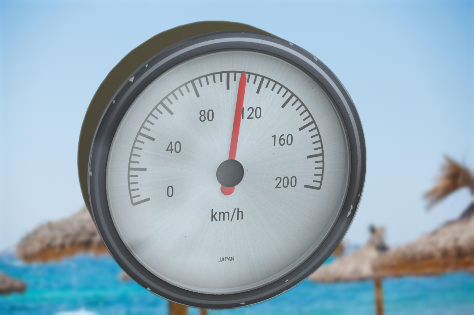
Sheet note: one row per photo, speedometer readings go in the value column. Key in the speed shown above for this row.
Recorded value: 108 km/h
